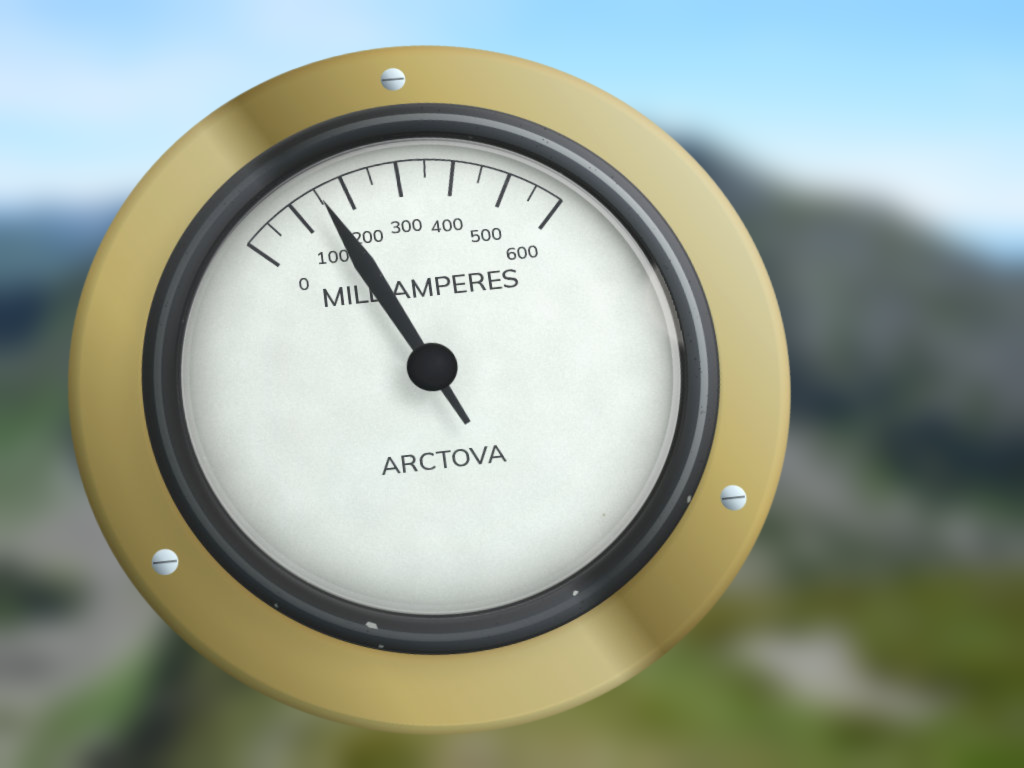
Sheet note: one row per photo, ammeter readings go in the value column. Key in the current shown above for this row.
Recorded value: 150 mA
